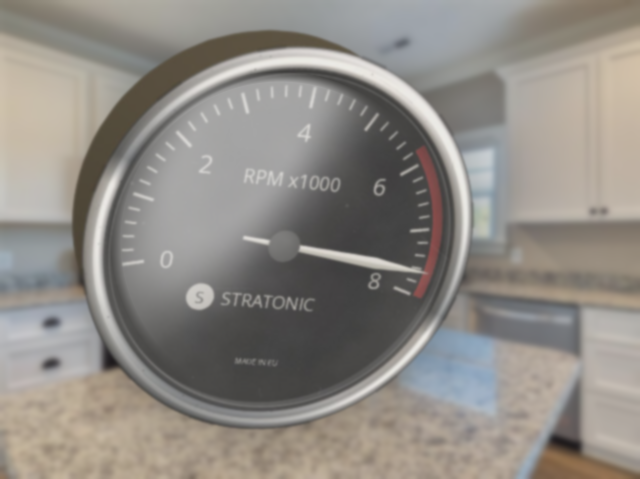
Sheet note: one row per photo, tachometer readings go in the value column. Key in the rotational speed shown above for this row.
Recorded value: 7600 rpm
